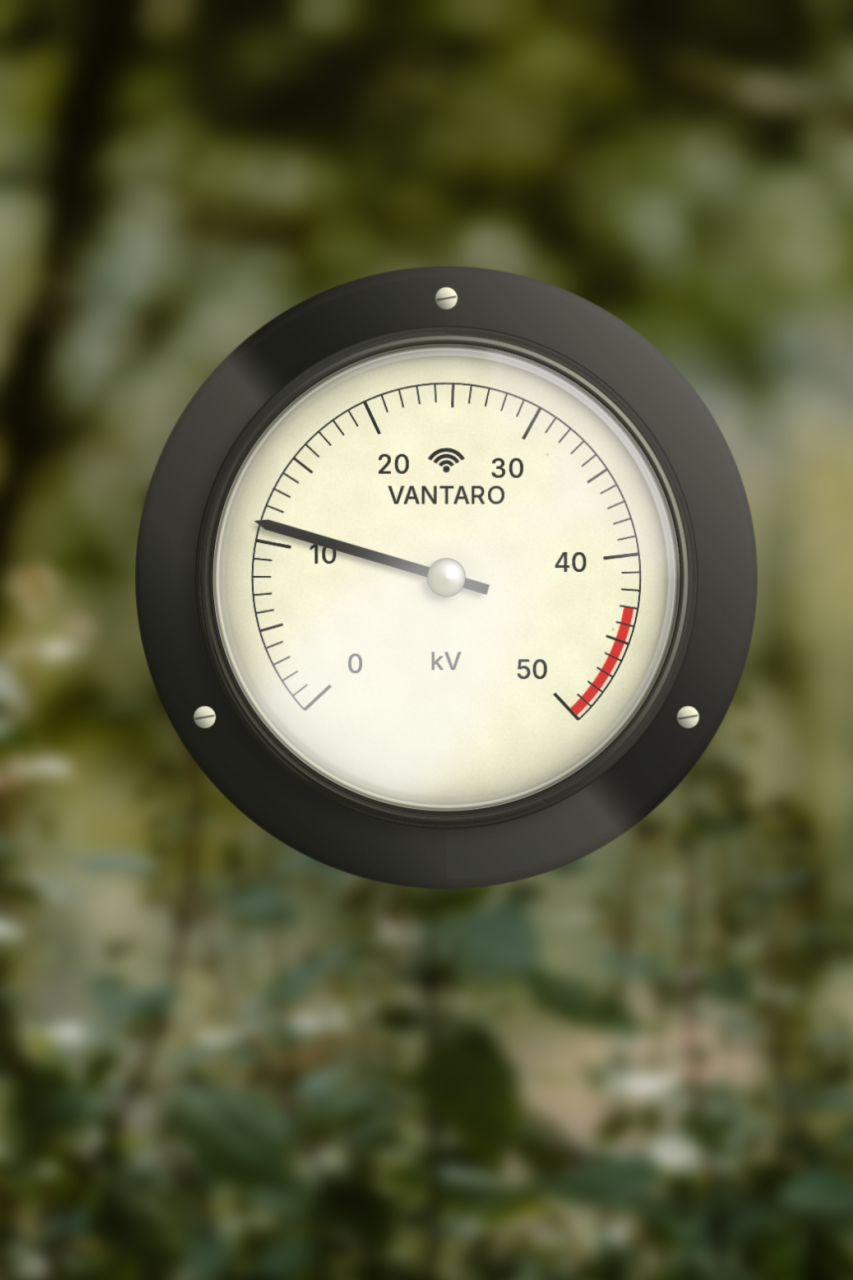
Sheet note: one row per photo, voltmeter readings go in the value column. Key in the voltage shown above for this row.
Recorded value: 11 kV
